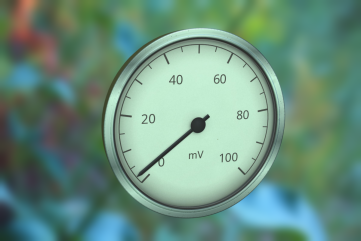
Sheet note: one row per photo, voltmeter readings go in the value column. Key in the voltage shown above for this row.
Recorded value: 2.5 mV
